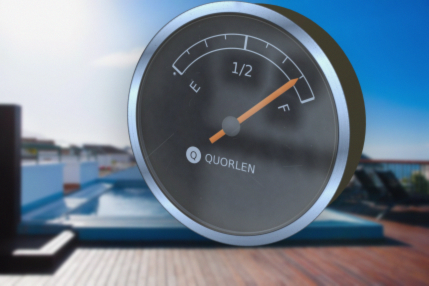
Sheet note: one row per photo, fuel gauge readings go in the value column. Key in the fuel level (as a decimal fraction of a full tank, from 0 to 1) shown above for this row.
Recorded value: 0.875
